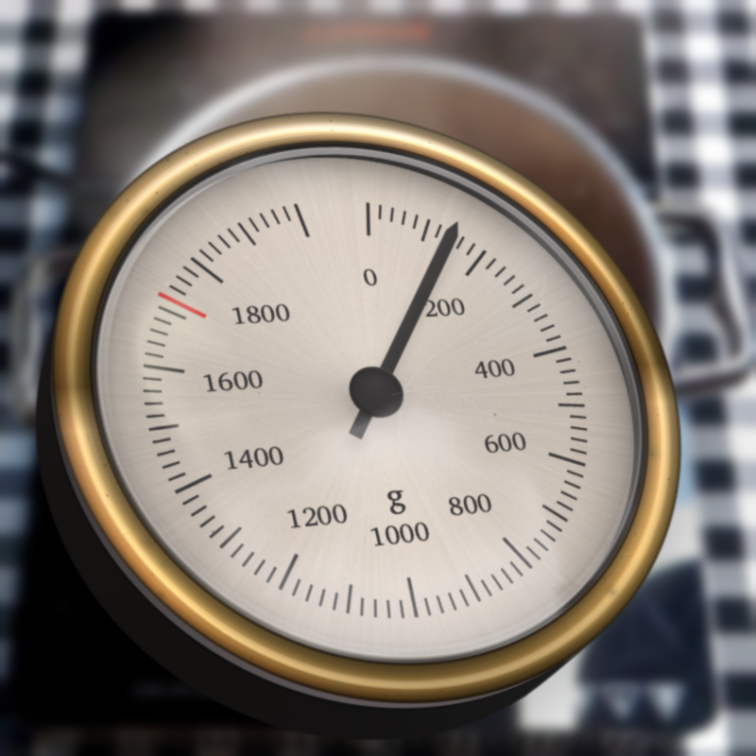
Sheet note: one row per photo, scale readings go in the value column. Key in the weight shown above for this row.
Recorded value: 140 g
